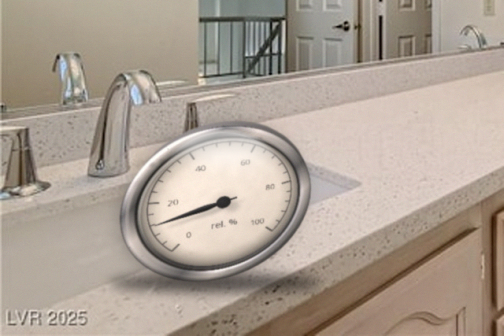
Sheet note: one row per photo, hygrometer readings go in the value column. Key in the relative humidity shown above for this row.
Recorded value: 12 %
